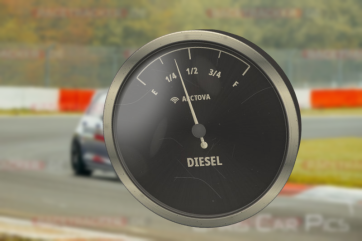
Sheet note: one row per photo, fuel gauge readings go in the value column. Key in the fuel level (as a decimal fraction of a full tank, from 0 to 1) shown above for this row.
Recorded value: 0.375
